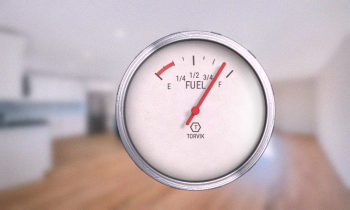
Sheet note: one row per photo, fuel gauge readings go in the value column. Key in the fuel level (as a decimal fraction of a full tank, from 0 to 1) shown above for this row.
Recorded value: 0.875
